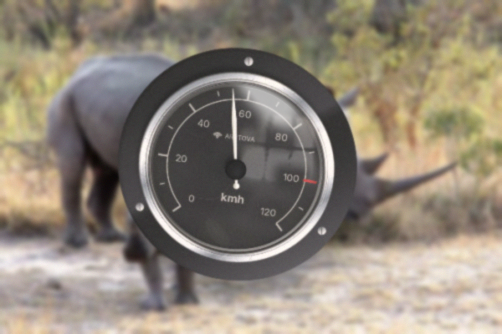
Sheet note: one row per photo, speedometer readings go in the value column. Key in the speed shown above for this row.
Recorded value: 55 km/h
